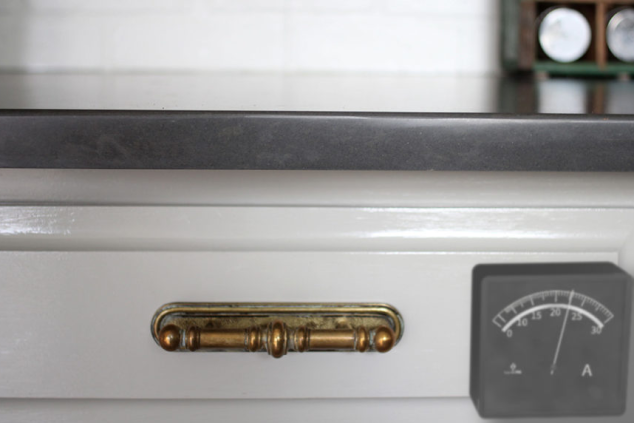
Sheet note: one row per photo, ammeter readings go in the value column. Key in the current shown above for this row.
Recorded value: 22.5 A
